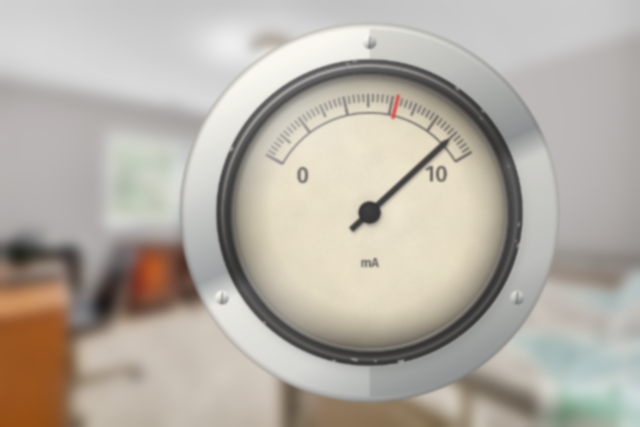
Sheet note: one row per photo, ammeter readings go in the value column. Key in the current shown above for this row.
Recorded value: 9 mA
